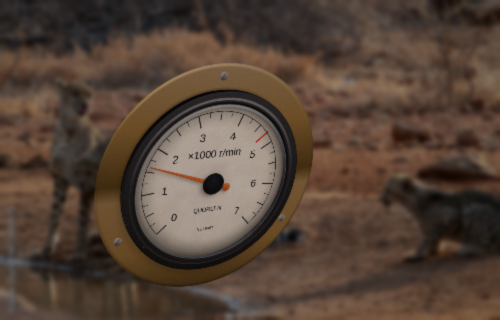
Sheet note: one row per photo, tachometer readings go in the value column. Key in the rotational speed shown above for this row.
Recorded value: 1625 rpm
